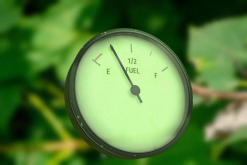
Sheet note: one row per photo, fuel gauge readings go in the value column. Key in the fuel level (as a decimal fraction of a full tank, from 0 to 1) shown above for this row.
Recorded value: 0.25
